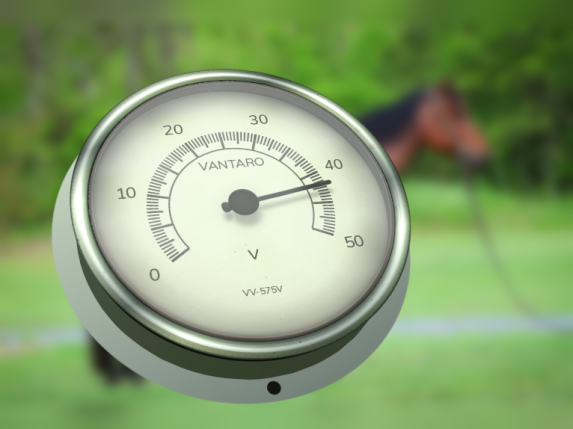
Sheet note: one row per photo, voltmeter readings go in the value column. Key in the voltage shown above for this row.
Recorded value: 42.5 V
